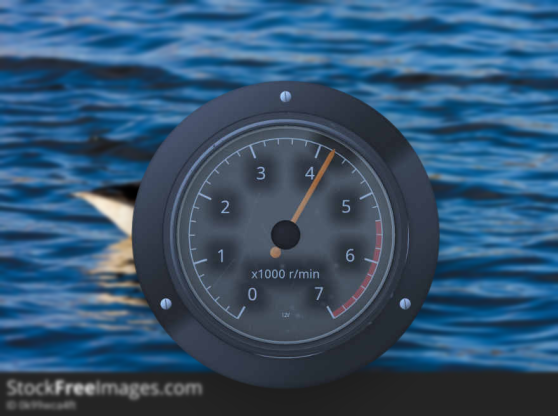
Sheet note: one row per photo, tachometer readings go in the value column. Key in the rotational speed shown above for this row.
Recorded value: 4200 rpm
